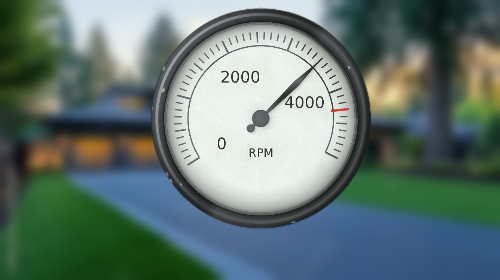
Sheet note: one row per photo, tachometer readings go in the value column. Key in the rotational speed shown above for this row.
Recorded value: 3500 rpm
